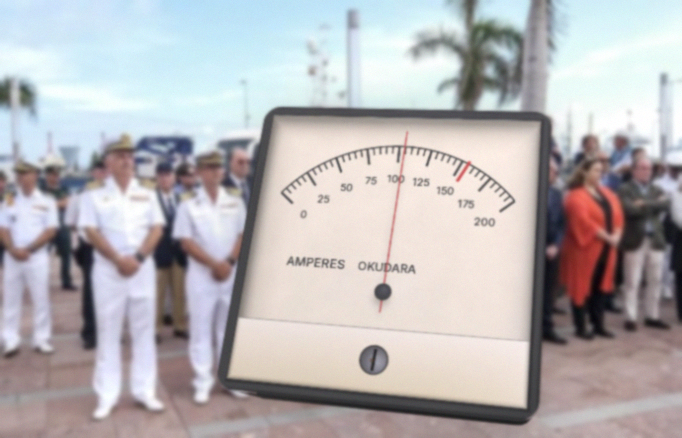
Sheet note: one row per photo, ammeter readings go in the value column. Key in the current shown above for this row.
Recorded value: 105 A
